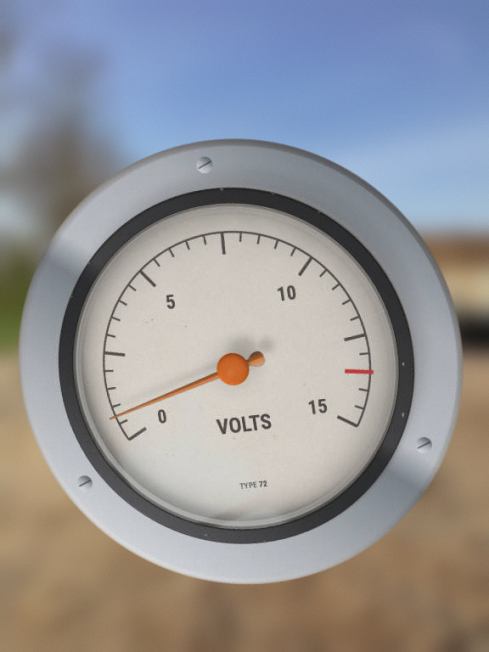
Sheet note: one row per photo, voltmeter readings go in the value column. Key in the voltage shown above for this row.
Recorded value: 0.75 V
